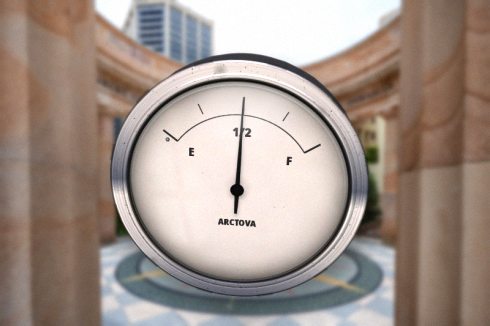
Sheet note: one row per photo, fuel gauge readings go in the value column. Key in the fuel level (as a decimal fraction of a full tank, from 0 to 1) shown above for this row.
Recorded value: 0.5
